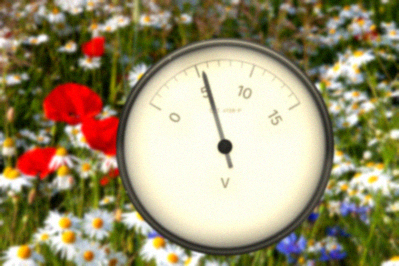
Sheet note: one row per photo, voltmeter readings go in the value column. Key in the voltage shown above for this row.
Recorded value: 5.5 V
